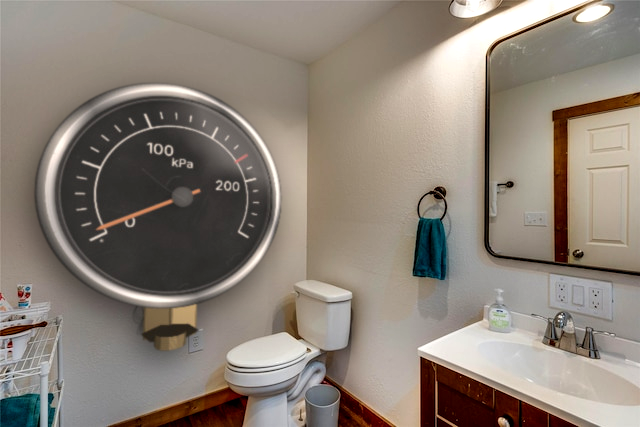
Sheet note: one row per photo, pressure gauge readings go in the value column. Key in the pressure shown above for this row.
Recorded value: 5 kPa
